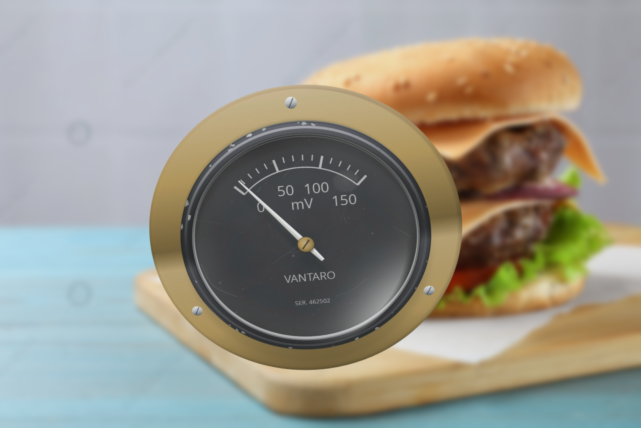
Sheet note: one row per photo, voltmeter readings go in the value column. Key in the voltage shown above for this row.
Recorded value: 10 mV
